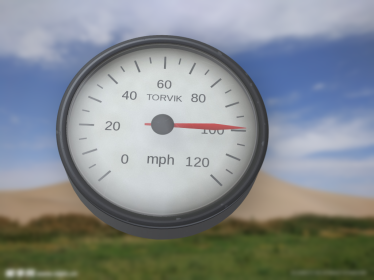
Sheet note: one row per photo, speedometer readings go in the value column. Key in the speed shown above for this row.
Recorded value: 100 mph
